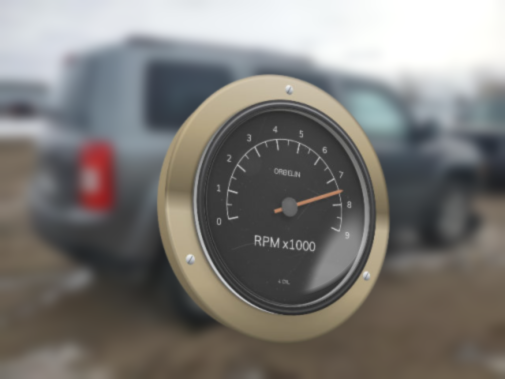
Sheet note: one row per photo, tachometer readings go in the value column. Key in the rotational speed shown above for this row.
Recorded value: 7500 rpm
